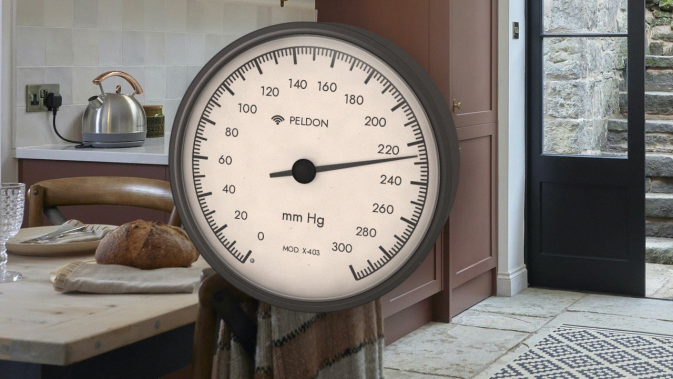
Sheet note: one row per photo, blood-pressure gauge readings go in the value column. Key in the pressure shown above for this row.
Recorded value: 226 mmHg
